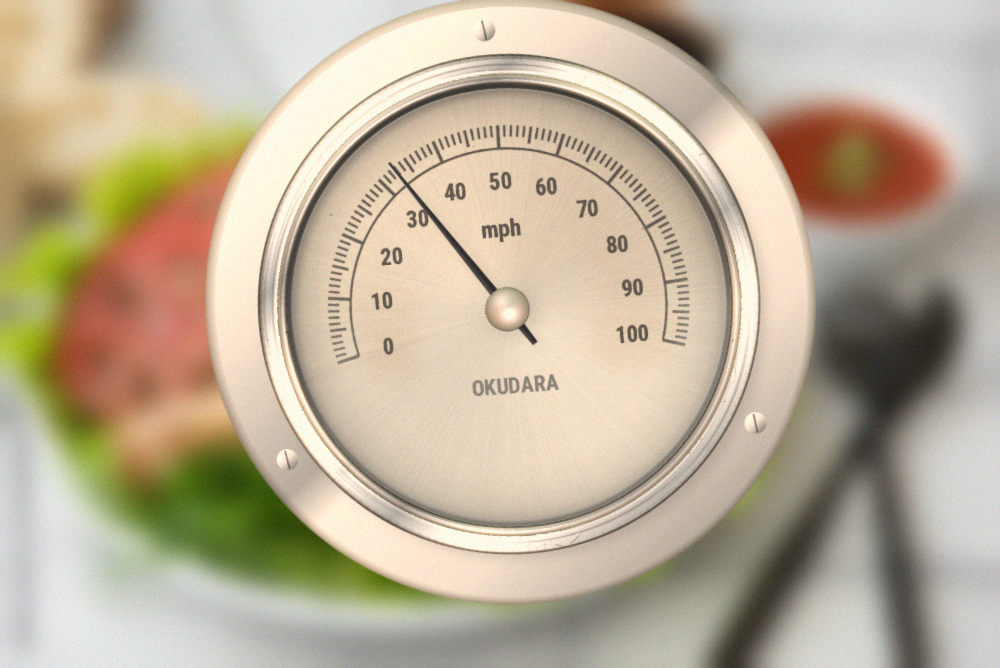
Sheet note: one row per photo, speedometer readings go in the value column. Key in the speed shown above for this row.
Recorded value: 33 mph
